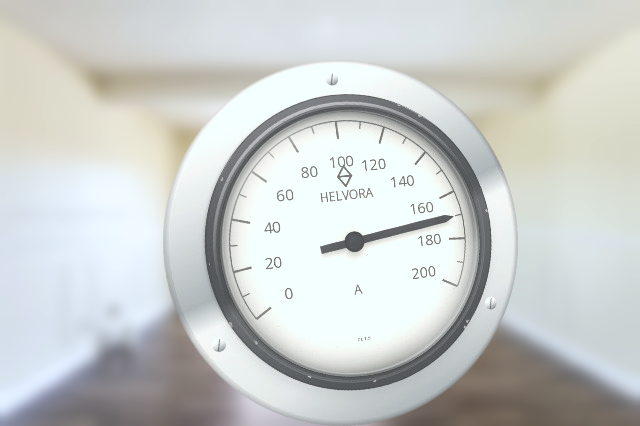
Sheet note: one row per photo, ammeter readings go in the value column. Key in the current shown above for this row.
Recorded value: 170 A
